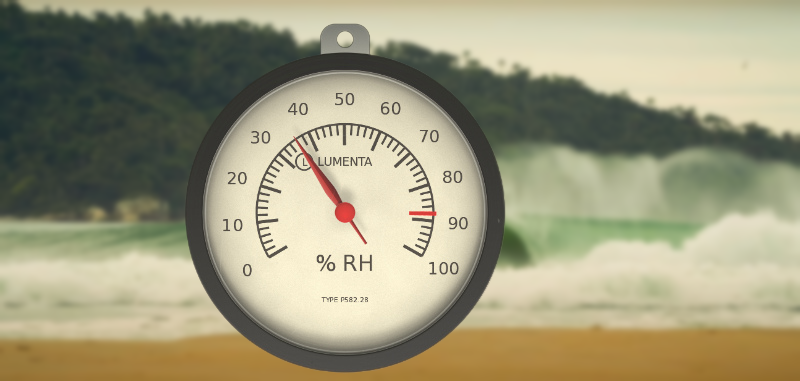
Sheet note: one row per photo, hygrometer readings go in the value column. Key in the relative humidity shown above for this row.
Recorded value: 36 %
